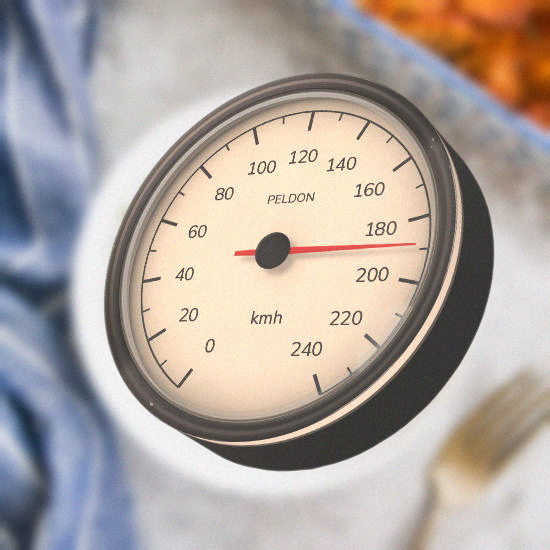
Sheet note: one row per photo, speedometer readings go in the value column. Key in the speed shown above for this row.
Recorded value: 190 km/h
